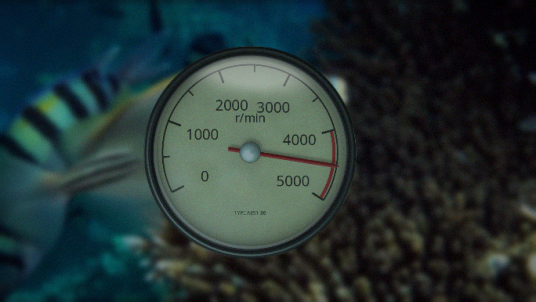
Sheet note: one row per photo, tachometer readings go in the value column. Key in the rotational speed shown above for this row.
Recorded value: 4500 rpm
